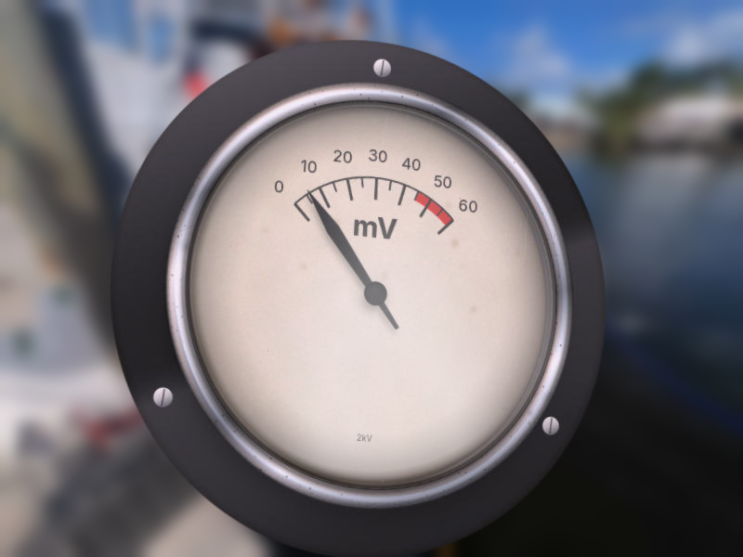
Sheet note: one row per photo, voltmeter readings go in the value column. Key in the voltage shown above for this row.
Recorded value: 5 mV
